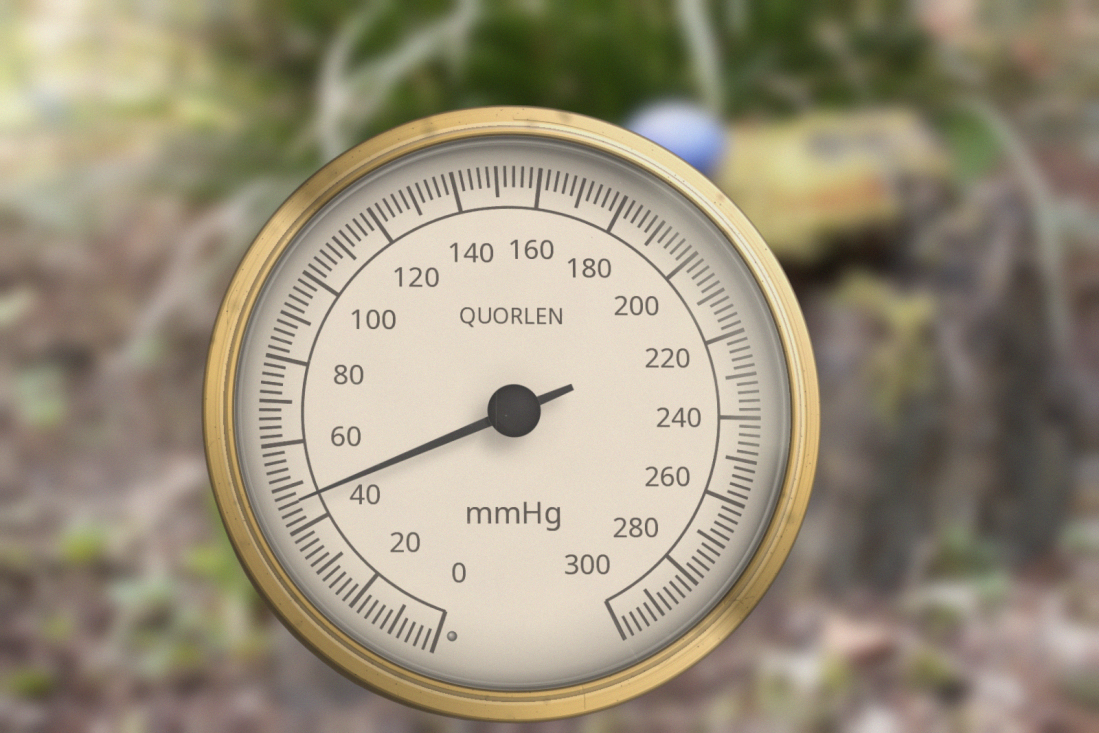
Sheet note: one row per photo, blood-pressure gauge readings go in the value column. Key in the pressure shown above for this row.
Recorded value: 46 mmHg
